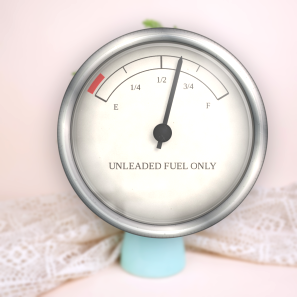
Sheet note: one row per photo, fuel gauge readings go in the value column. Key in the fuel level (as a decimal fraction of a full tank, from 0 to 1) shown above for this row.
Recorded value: 0.625
